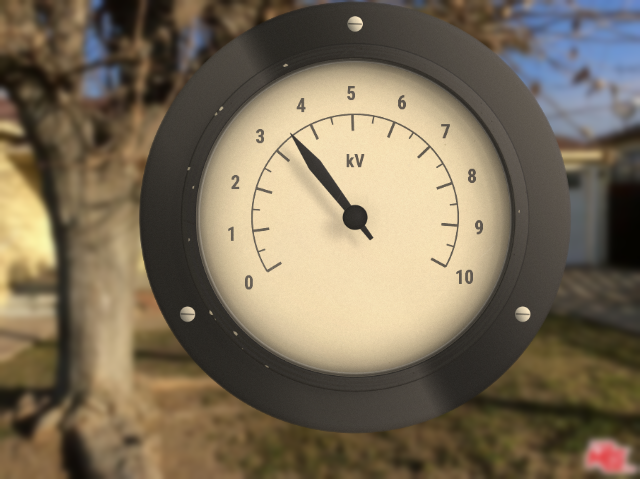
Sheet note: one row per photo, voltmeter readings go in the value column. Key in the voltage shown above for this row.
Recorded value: 3.5 kV
